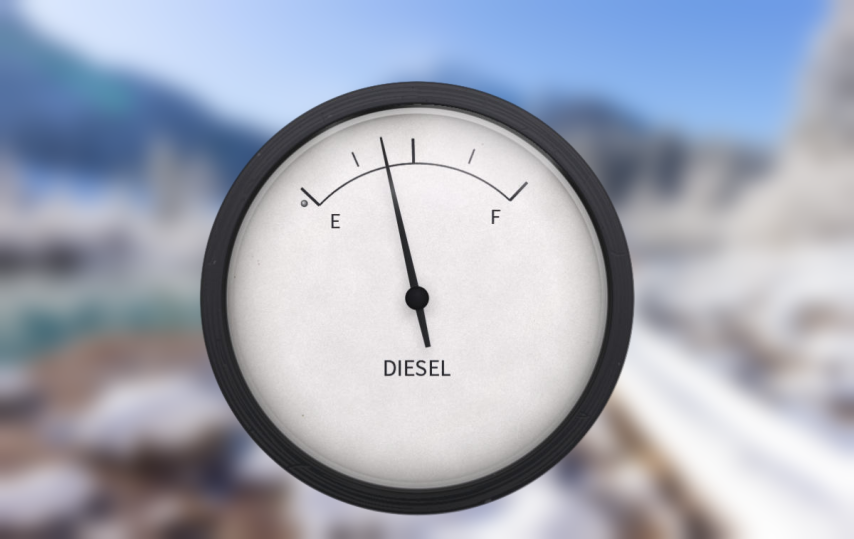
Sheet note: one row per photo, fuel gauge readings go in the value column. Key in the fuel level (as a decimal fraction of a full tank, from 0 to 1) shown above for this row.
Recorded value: 0.375
